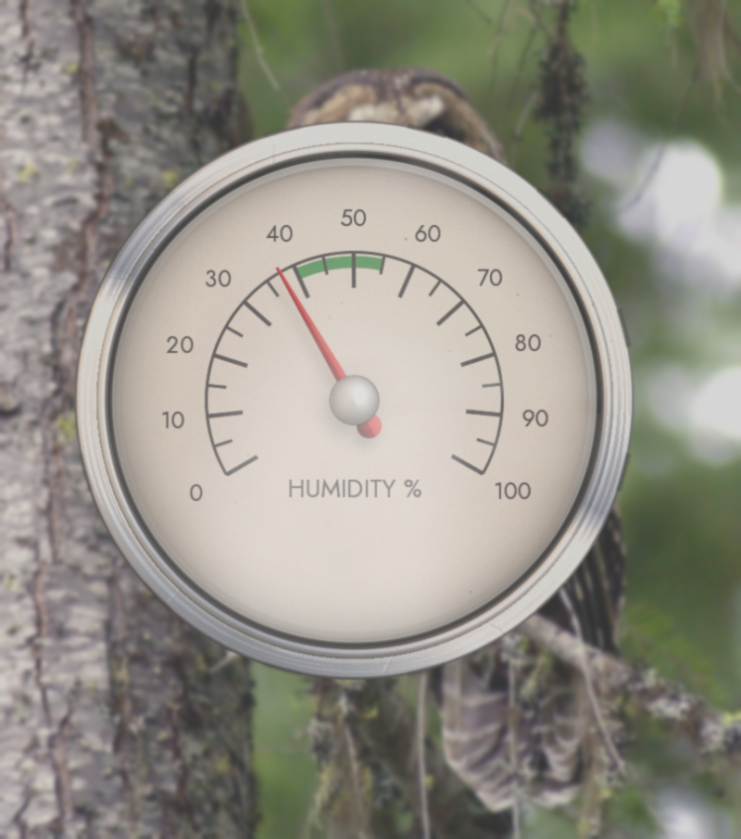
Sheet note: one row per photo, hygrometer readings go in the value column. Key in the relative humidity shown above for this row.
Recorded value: 37.5 %
